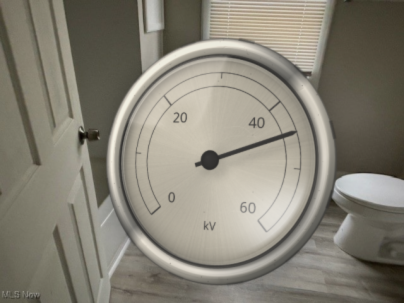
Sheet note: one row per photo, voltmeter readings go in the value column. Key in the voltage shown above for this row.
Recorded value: 45 kV
